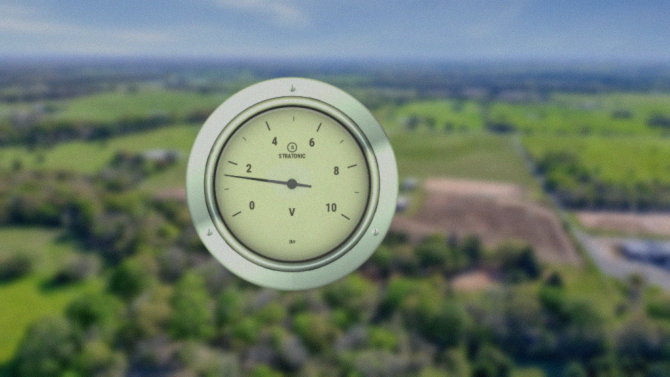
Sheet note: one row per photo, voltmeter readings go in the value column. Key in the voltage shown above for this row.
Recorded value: 1.5 V
